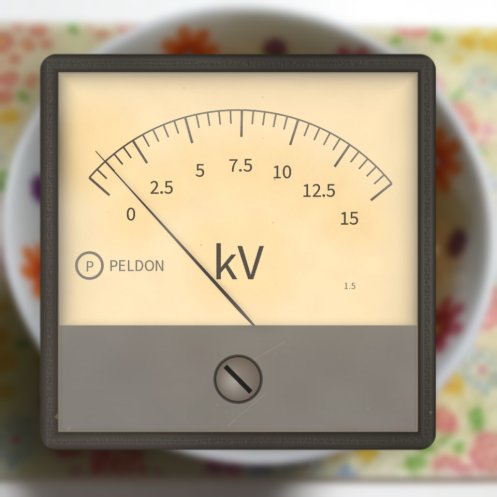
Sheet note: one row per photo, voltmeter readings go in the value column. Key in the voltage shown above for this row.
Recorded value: 1 kV
